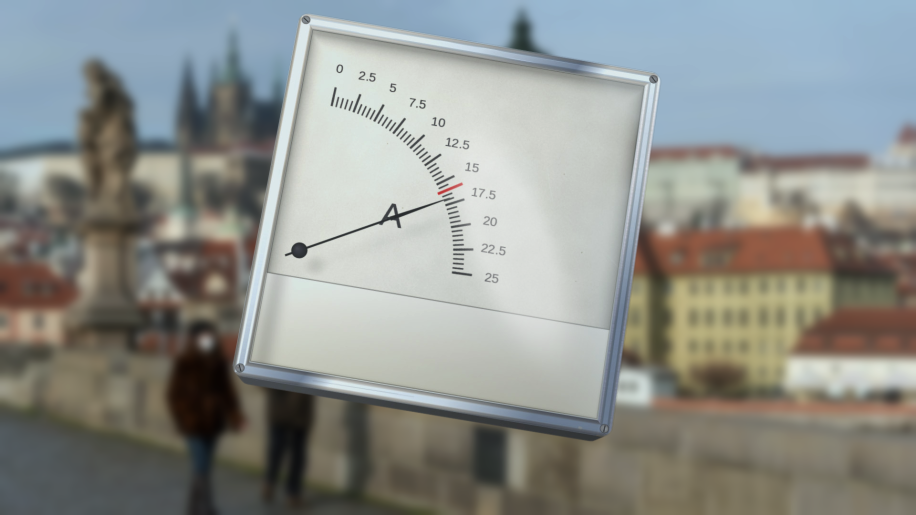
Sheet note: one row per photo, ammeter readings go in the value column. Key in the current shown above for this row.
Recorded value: 17 A
